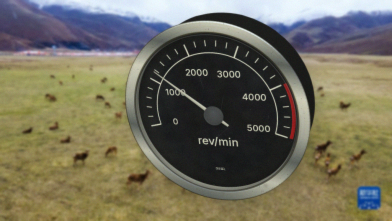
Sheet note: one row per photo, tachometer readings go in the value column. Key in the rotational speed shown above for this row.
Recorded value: 1200 rpm
